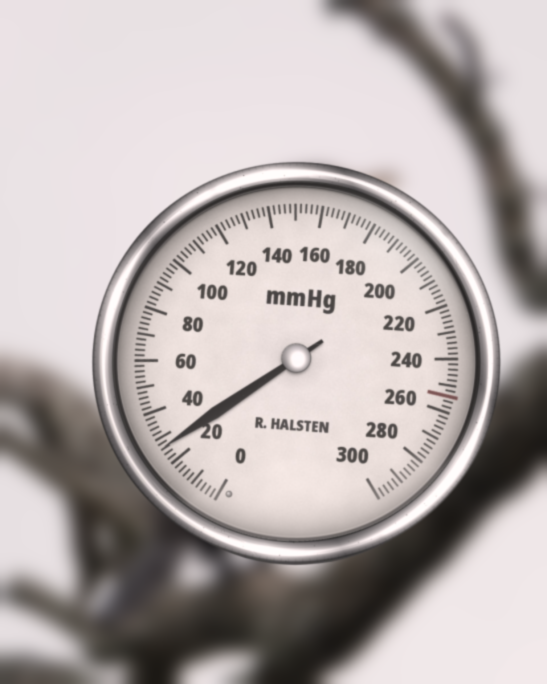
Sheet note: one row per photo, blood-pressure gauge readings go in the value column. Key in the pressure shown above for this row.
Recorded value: 26 mmHg
